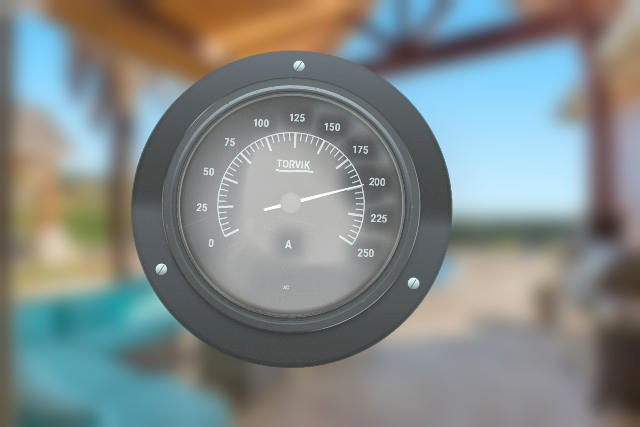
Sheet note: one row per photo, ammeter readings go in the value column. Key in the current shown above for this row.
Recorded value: 200 A
